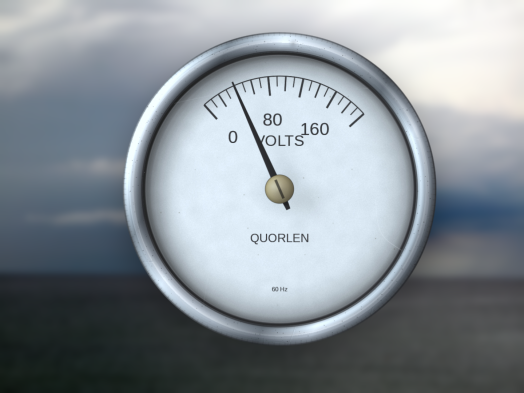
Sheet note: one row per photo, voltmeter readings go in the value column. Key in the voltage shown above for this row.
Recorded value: 40 V
